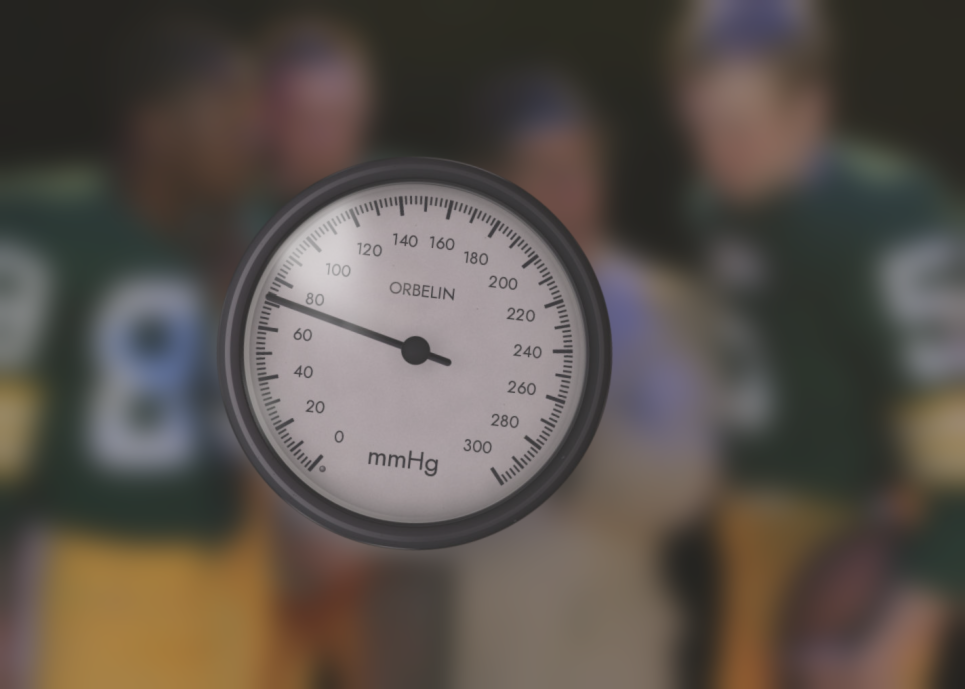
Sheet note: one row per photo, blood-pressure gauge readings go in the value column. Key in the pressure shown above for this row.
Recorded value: 72 mmHg
